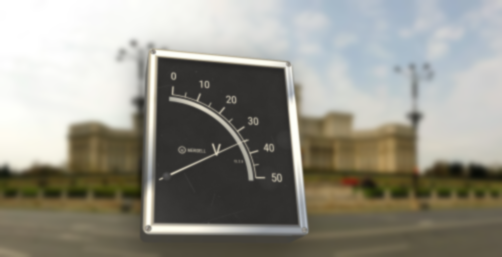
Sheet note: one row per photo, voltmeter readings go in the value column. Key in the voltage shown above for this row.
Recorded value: 35 V
